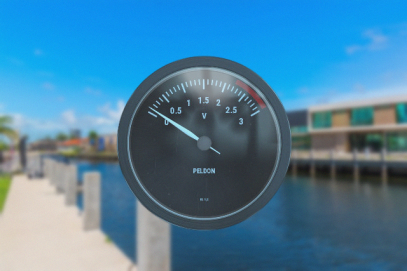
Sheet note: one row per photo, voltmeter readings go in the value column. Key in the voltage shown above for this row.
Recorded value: 0.1 V
